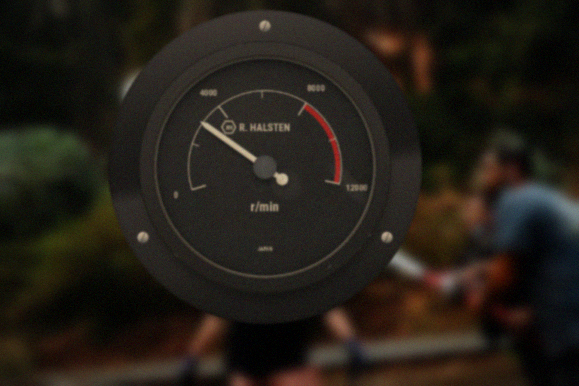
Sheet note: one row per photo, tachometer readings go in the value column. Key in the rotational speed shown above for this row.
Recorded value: 3000 rpm
